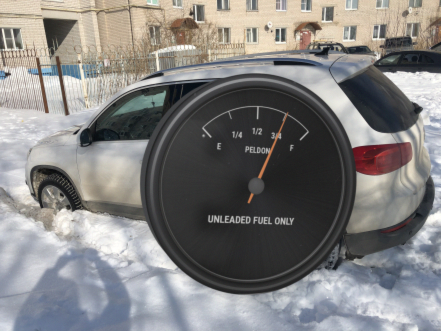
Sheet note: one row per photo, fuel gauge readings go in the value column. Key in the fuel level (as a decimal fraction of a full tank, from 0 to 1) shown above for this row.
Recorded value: 0.75
